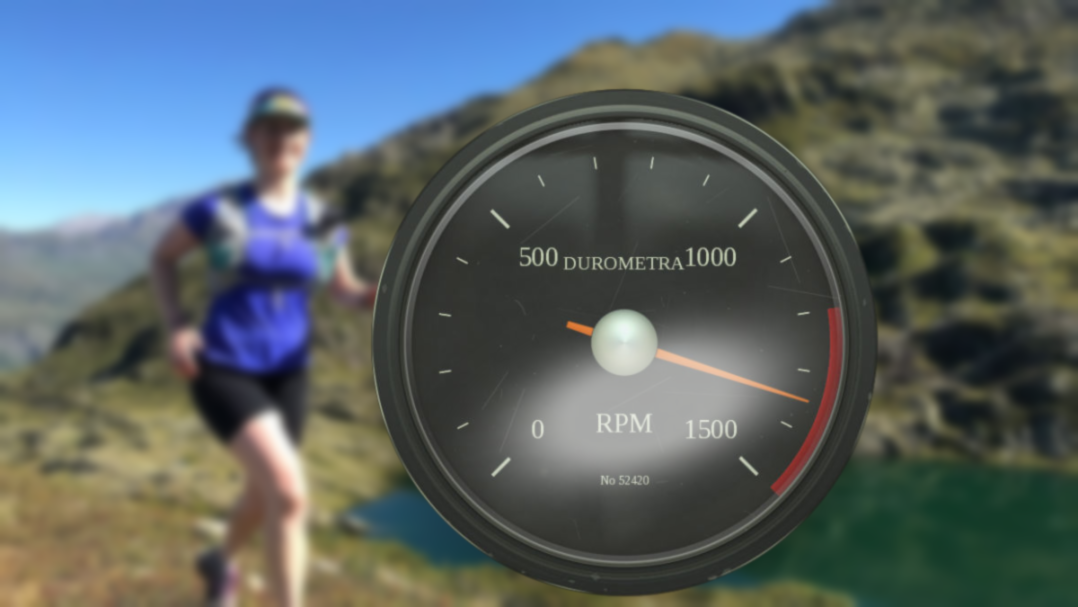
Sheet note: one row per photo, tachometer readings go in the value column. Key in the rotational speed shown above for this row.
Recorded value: 1350 rpm
